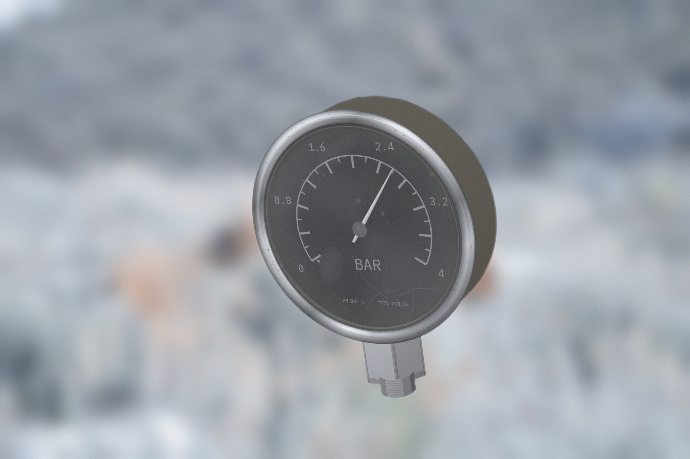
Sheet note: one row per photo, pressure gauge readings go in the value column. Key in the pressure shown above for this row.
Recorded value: 2.6 bar
